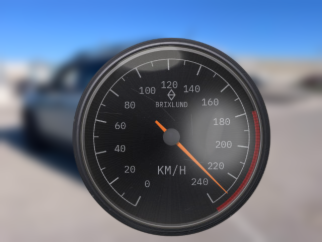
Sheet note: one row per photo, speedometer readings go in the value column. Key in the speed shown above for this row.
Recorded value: 230 km/h
